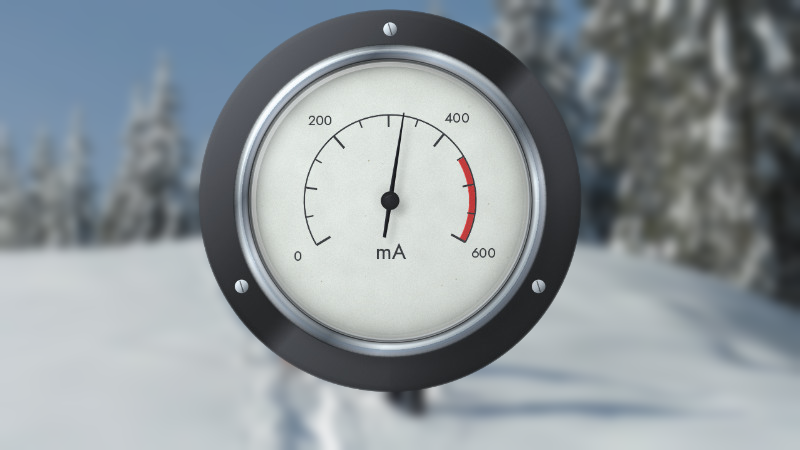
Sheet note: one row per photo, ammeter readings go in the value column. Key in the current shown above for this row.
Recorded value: 325 mA
